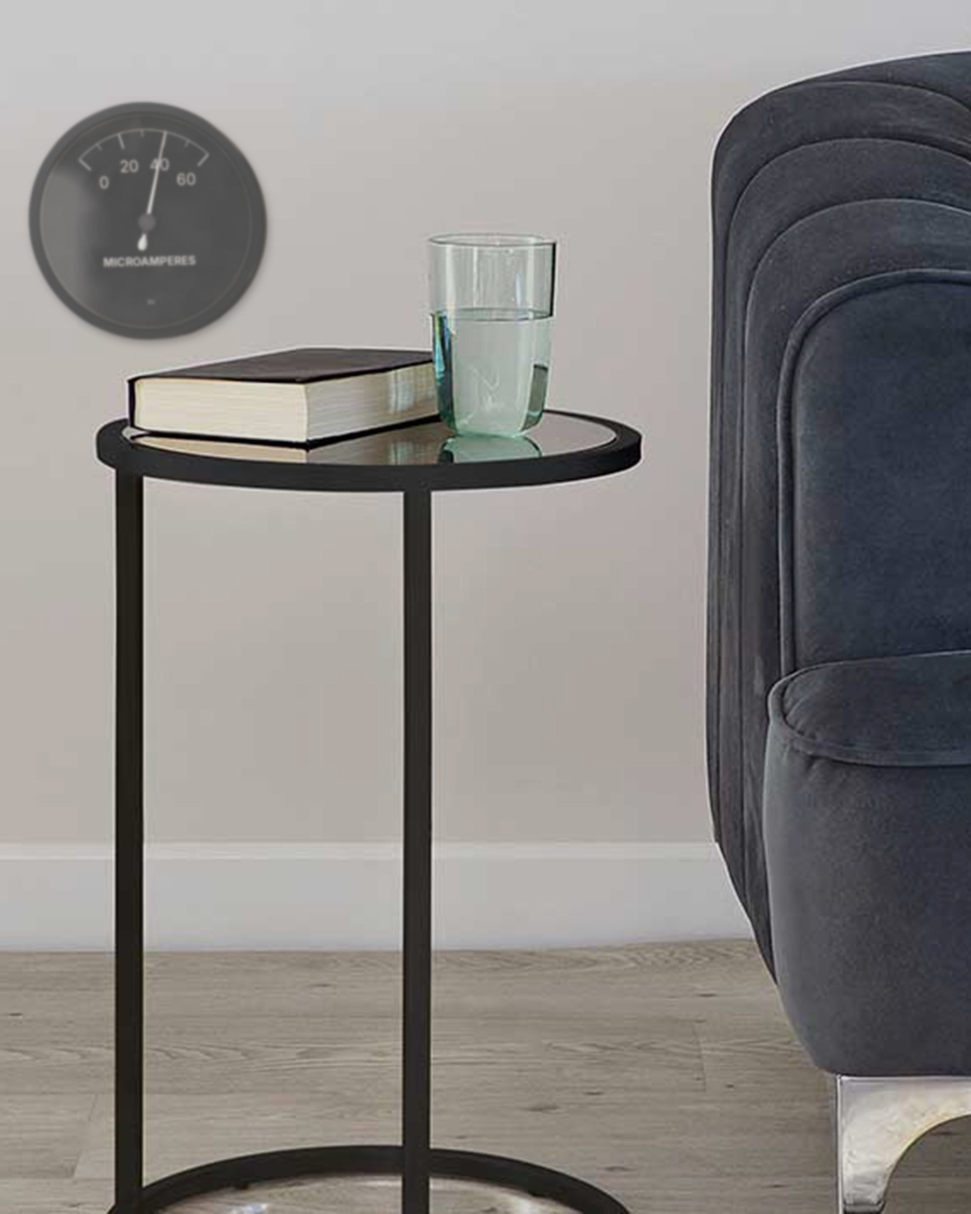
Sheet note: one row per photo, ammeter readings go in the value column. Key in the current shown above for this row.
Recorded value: 40 µA
